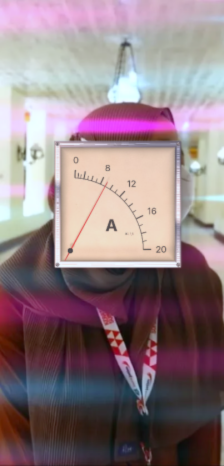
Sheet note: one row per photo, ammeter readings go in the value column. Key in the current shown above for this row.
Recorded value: 9 A
